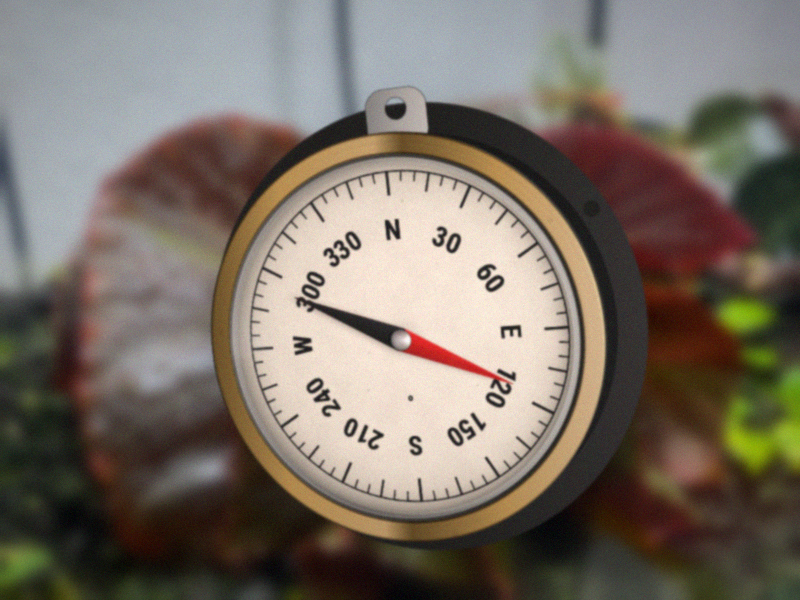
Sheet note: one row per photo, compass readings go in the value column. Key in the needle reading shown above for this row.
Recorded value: 115 °
